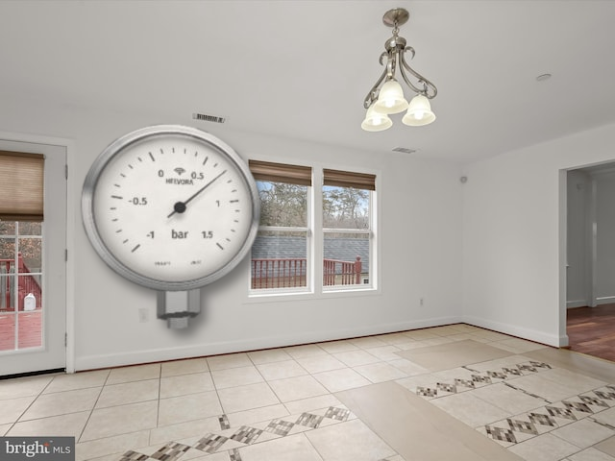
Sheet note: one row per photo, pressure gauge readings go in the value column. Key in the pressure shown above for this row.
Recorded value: 0.7 bar
